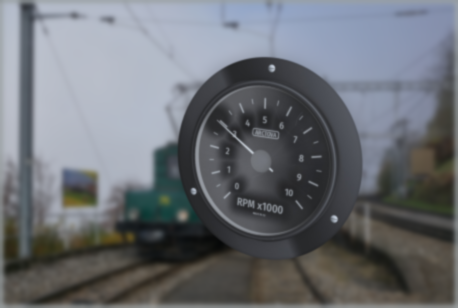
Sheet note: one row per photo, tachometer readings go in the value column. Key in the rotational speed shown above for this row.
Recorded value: 3000 rpm
